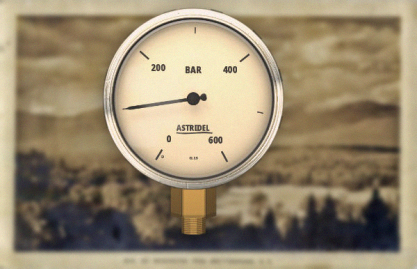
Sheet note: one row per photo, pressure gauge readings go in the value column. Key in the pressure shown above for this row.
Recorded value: 100 bar
